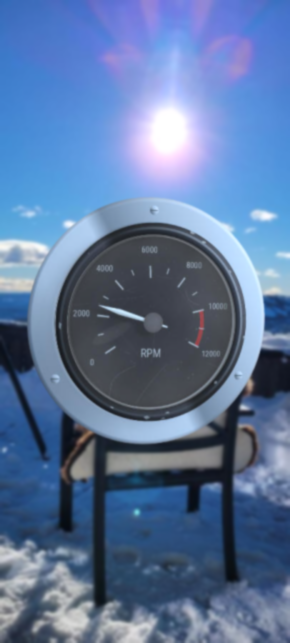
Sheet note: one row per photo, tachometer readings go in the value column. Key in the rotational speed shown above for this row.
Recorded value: 2500 rpm
